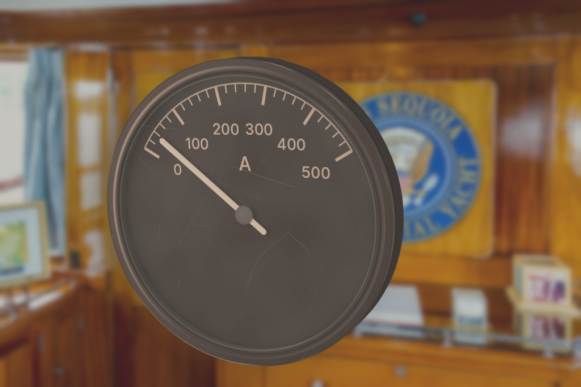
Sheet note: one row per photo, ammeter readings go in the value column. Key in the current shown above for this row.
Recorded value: 40 A
